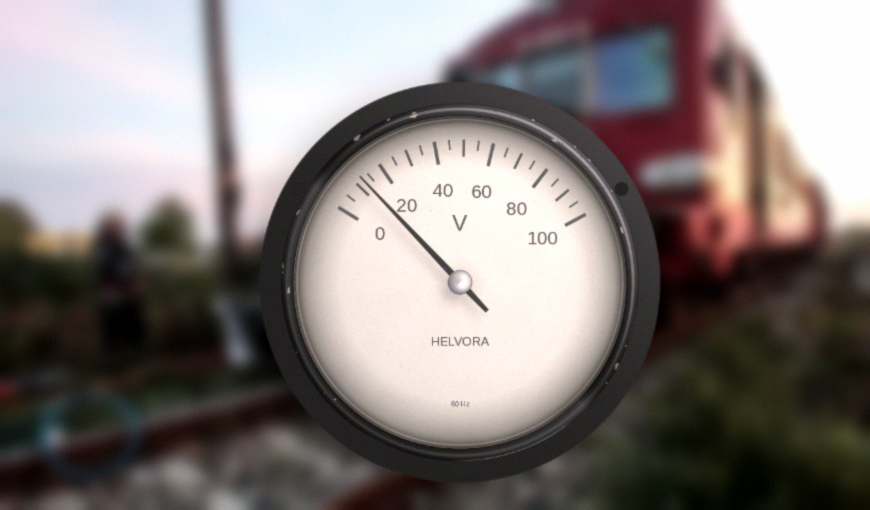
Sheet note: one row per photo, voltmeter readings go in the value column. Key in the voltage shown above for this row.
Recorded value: 12.5 V
